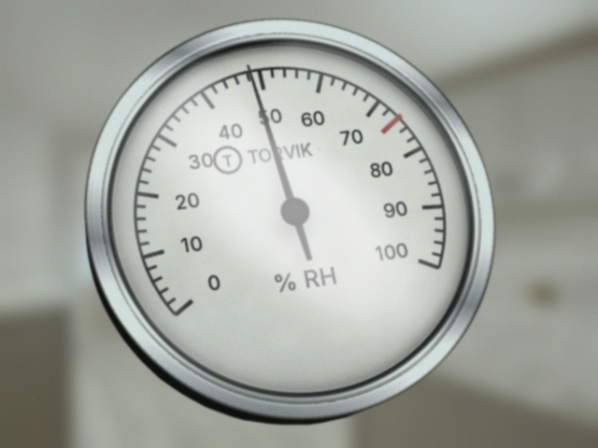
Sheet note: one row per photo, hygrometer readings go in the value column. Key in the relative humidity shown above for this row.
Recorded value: 48 %
